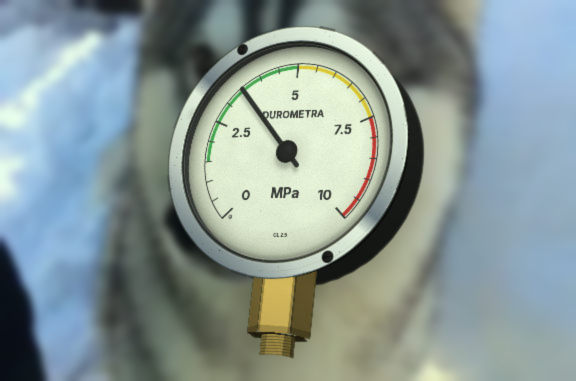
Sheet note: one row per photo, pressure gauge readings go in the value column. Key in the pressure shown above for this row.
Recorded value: 3.5 MPa
